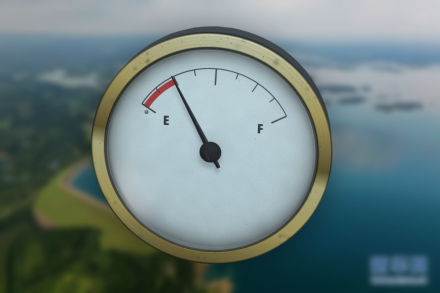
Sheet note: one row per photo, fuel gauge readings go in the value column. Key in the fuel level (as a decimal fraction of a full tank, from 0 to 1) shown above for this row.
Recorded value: 0.25
